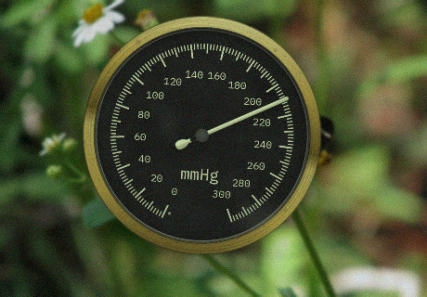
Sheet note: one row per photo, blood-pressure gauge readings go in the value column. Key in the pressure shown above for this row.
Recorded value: 210 mmHg
